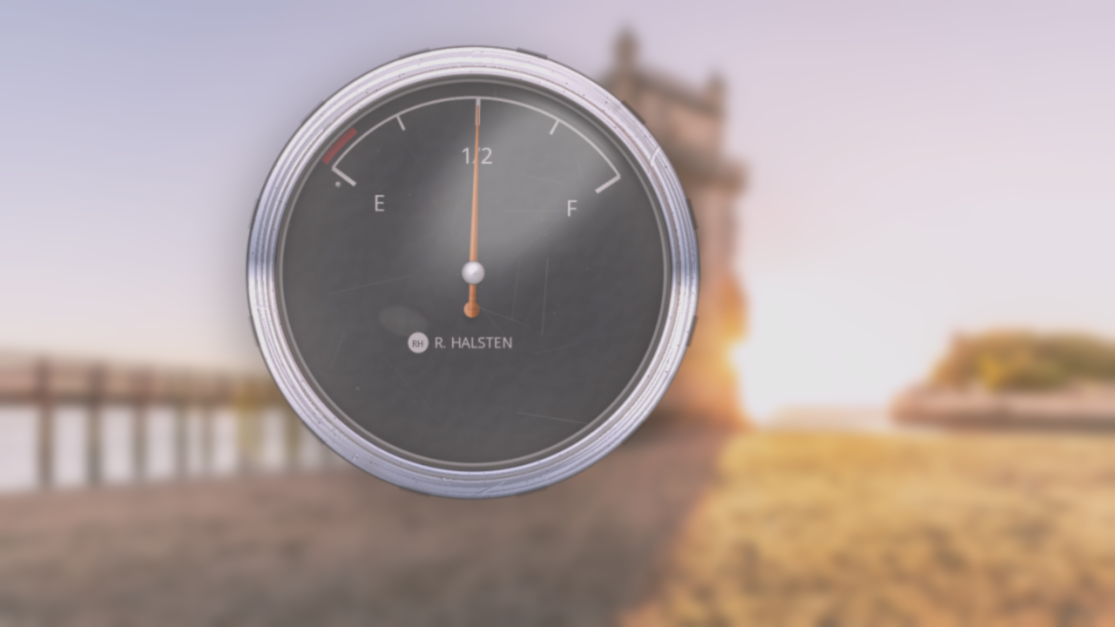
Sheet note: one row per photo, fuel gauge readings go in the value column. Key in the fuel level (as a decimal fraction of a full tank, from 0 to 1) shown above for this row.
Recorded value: 0.5
